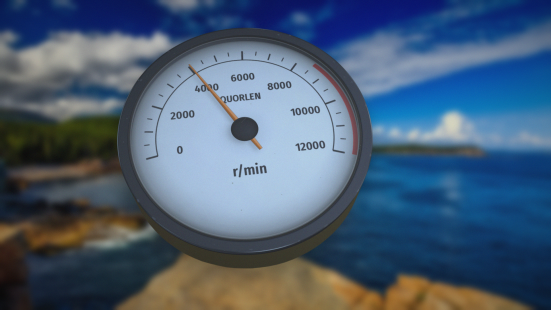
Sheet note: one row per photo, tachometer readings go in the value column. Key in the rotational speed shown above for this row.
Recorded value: 4000 rpm
